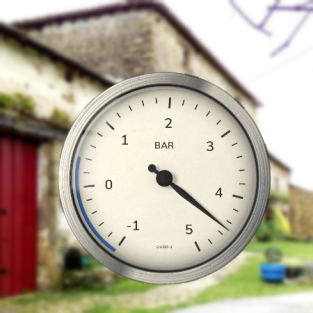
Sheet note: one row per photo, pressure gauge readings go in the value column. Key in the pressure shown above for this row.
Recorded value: 4.5 bar
